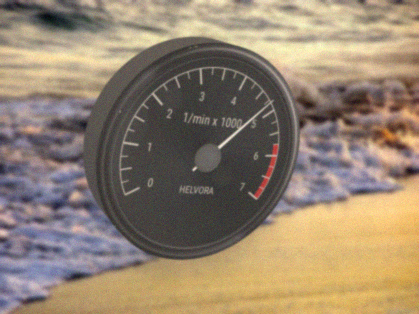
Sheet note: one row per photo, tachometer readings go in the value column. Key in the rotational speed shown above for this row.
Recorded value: 4750 rpm
